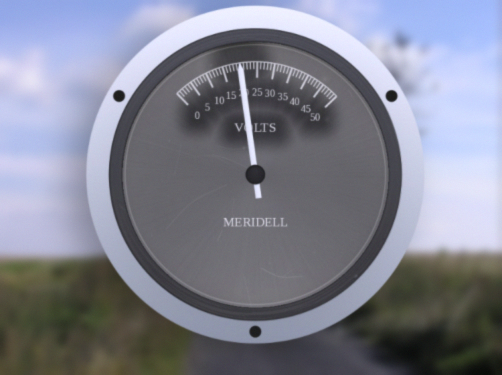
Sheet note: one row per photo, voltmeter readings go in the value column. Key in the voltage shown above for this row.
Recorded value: 20 V
